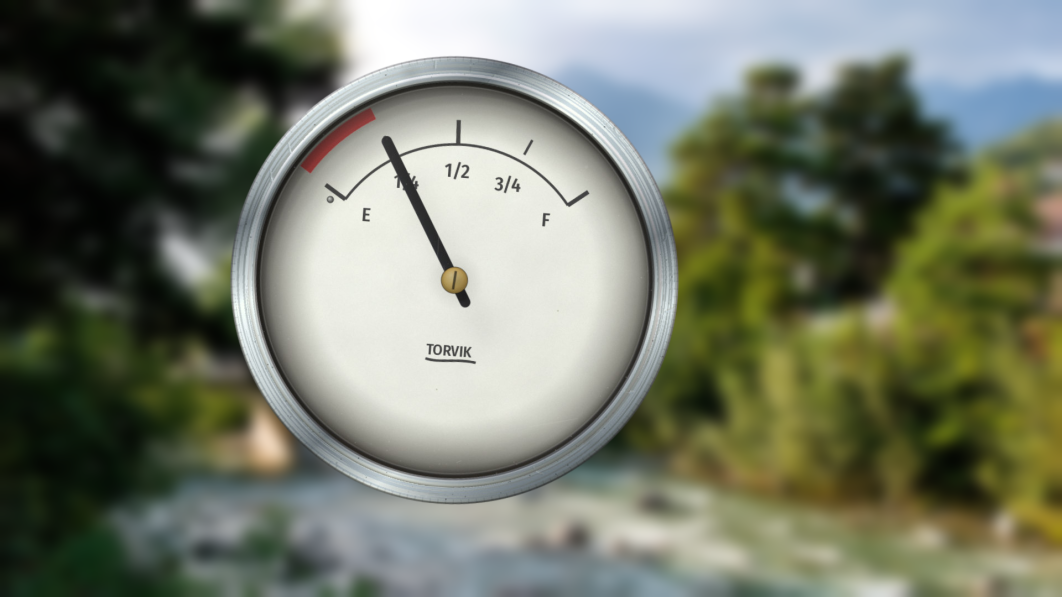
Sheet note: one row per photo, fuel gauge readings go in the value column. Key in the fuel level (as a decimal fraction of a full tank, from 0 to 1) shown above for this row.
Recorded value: 0.25
